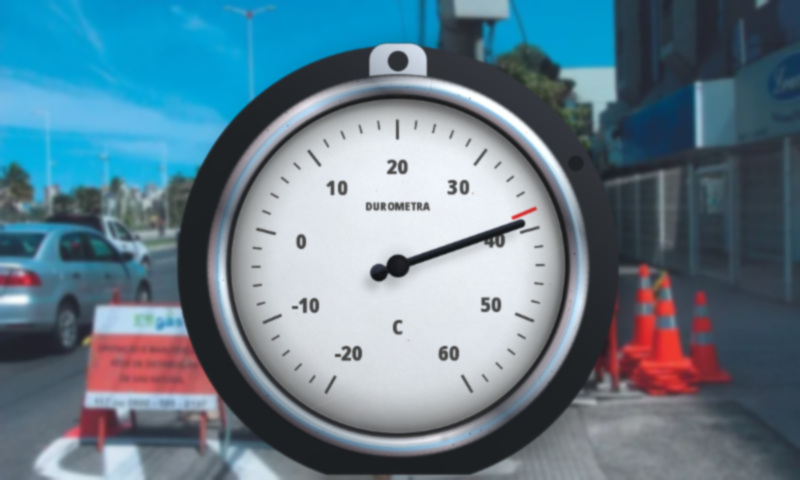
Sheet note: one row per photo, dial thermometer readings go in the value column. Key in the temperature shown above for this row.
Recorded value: 39 °C
